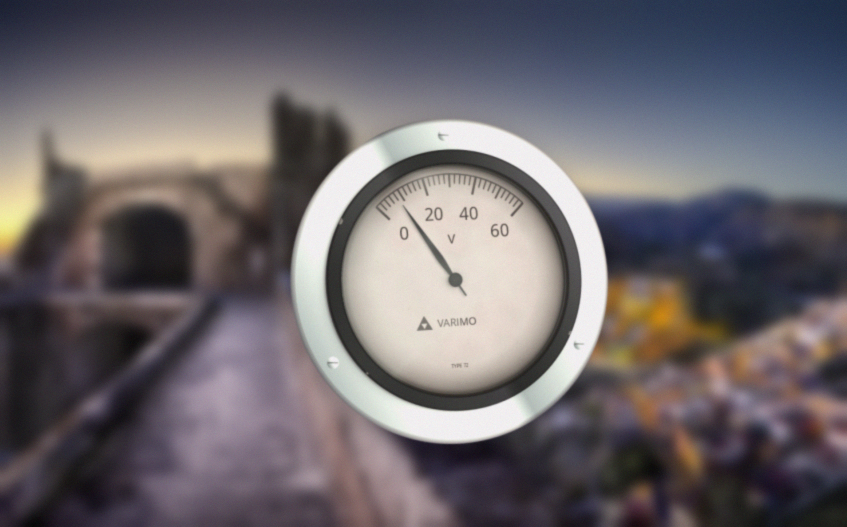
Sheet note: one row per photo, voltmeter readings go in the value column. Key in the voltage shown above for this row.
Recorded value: 8 V
